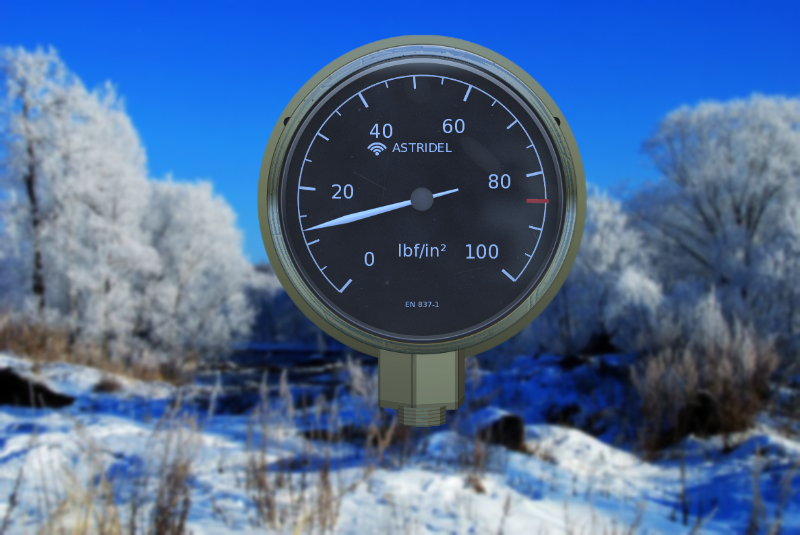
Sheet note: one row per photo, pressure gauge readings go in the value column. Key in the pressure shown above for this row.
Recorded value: 12.5 psi
